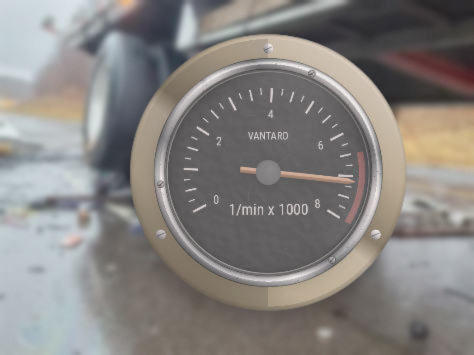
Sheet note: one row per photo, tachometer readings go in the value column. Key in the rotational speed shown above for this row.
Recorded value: 7125 rpm
